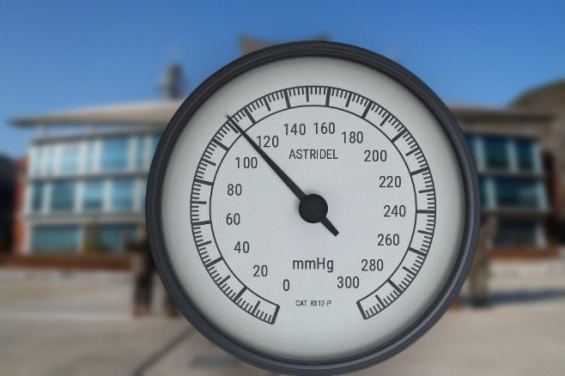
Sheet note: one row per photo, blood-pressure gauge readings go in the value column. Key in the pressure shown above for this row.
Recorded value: 112 mmHg
